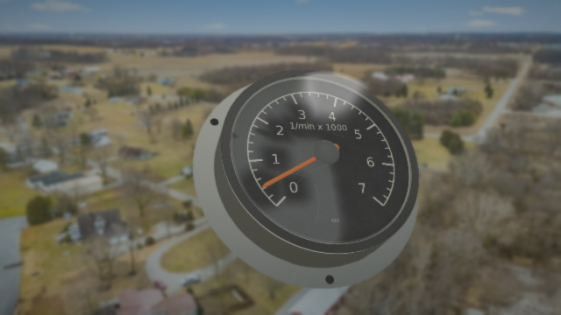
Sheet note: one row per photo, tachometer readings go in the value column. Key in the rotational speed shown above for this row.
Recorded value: 400 rpm
